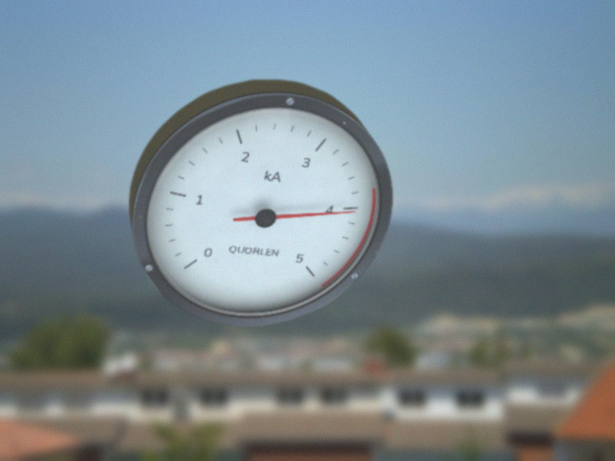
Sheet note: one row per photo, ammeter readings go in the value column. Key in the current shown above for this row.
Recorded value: 4 kA
